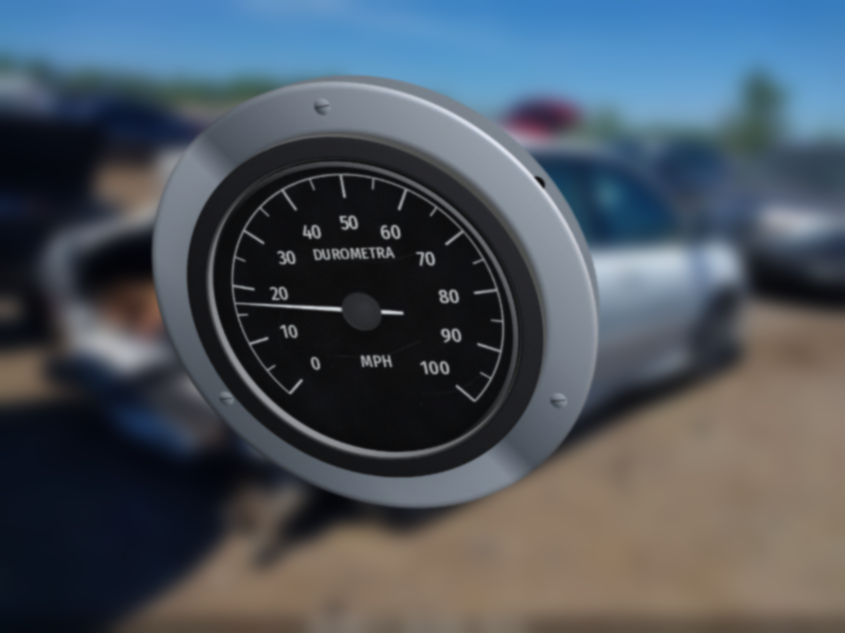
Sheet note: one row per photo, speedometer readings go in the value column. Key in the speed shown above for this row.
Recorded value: 17.5 mph
